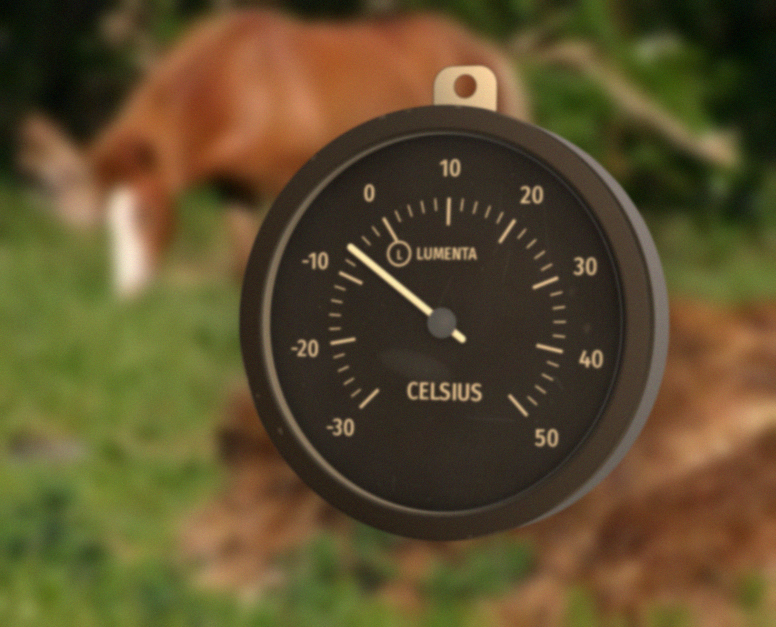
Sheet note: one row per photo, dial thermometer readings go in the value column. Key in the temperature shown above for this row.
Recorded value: -6 °C
